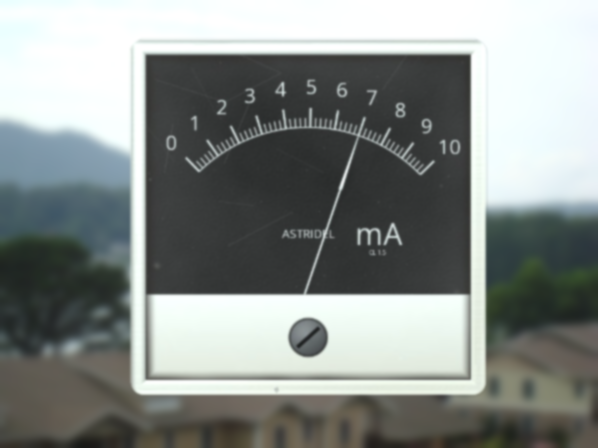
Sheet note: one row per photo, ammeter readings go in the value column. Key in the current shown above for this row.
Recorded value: 7 mA
